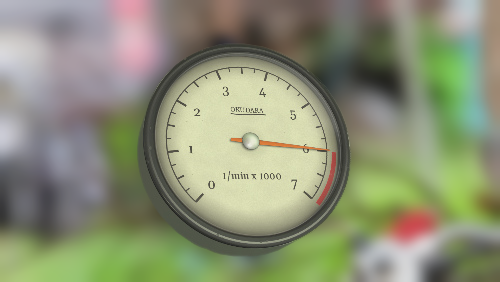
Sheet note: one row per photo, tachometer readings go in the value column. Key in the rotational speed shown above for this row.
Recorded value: 6000 rpm
